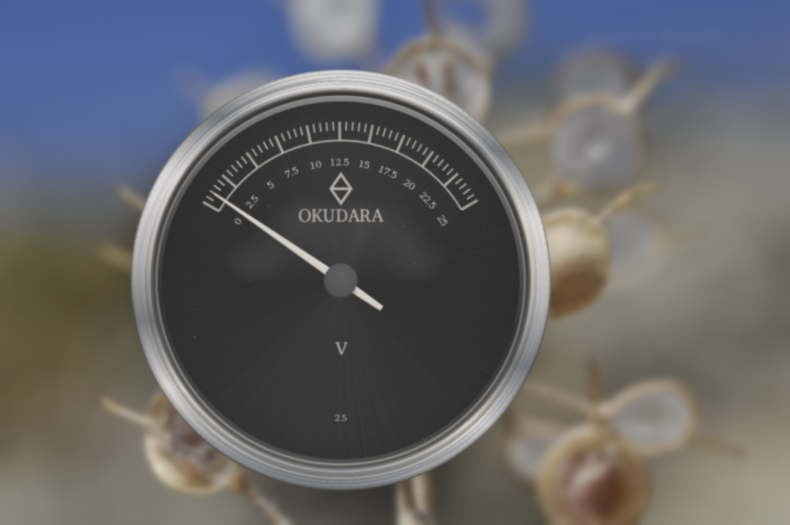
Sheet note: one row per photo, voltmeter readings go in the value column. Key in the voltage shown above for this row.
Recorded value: 1 V
